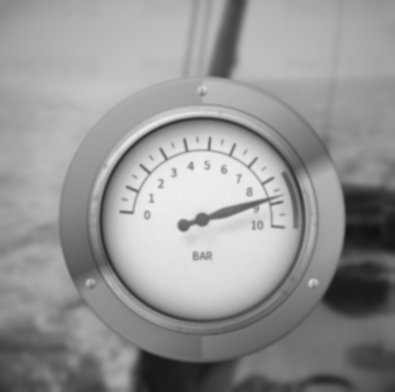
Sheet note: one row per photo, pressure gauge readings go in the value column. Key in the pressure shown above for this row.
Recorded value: 8.75 bar
